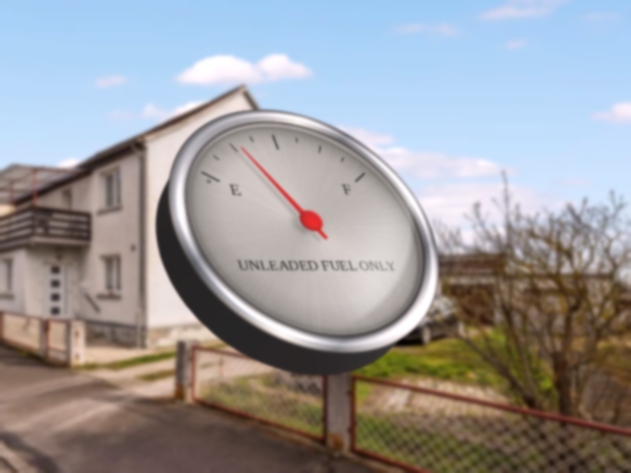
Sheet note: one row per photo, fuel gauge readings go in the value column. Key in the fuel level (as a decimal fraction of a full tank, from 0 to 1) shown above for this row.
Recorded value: 0.25
